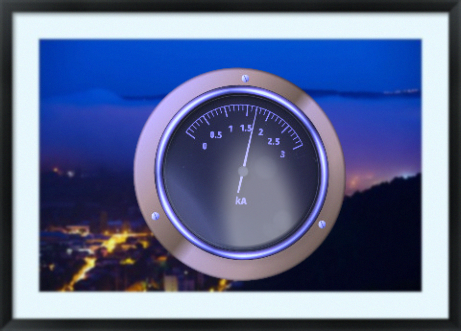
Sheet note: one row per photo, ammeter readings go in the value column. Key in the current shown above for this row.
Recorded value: 1.7 kA
